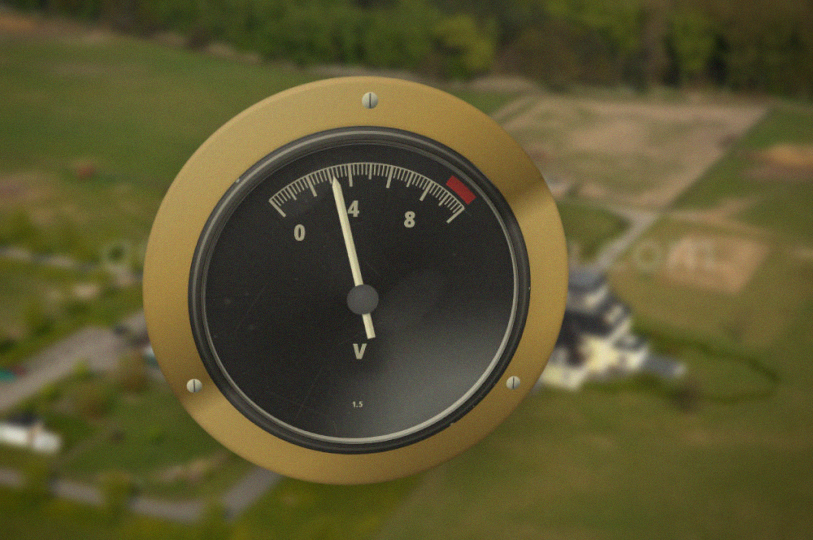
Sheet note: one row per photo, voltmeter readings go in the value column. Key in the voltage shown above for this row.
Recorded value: 3.2 V
